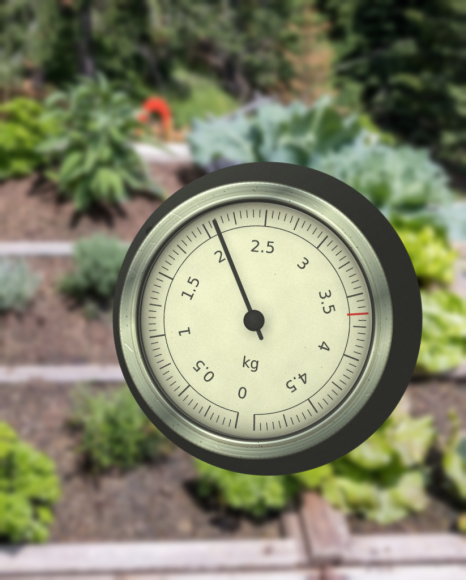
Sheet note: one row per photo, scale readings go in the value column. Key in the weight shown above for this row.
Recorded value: 2.1 kg
